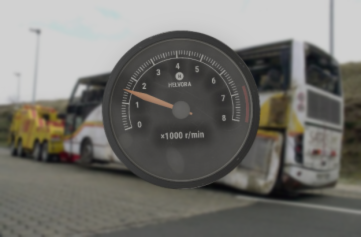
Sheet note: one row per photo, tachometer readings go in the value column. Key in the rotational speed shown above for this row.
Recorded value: 1500 rpm
